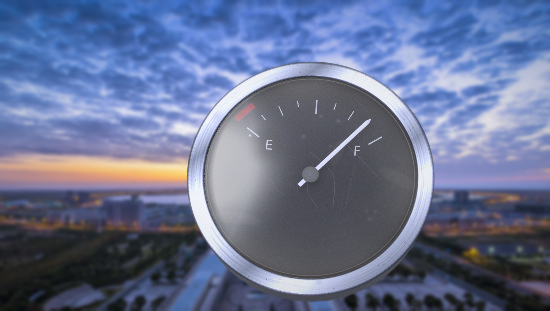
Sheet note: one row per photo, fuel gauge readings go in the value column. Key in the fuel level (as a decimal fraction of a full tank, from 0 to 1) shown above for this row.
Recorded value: 0.875
